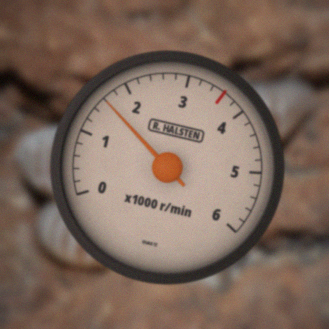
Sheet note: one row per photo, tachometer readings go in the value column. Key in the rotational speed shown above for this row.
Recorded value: 1600 rpm
